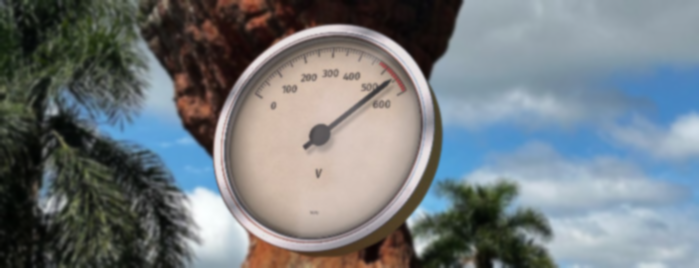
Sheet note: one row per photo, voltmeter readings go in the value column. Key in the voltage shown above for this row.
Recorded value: 550 V
